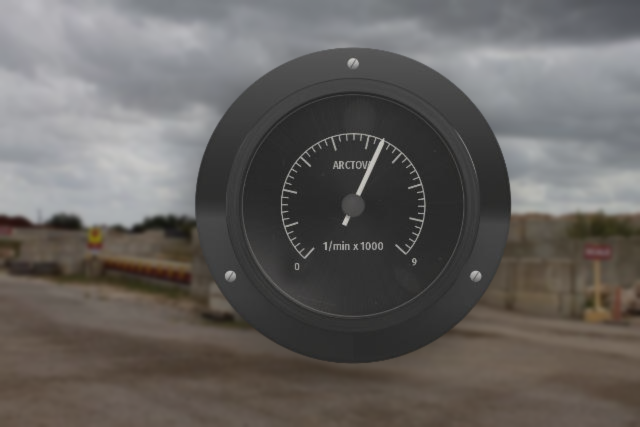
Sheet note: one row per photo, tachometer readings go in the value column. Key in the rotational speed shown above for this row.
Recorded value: 5400 rpm
